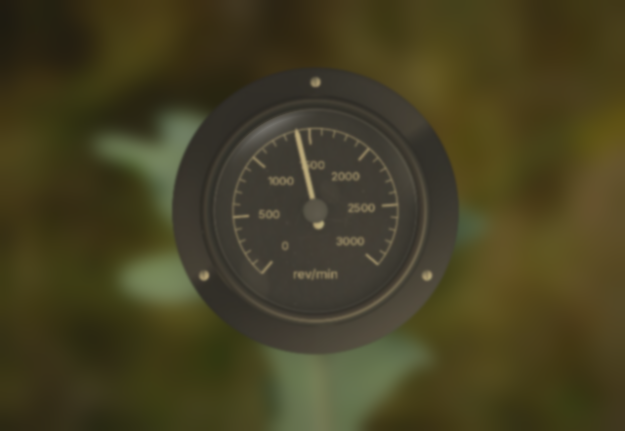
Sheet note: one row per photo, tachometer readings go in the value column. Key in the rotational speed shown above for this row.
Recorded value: 1400 rpm
